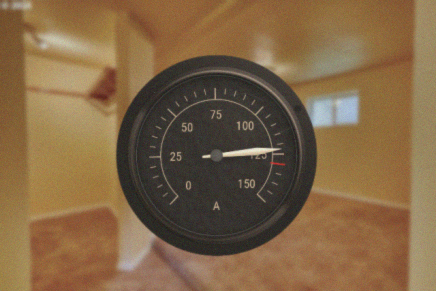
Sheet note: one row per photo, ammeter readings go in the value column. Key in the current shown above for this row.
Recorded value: 122.5 A
